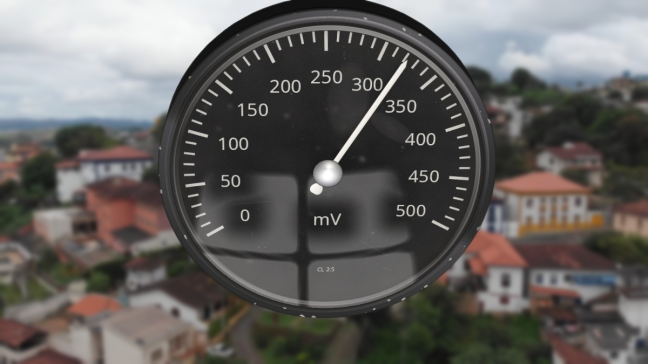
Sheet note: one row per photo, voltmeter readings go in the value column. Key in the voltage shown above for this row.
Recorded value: 320 mV
